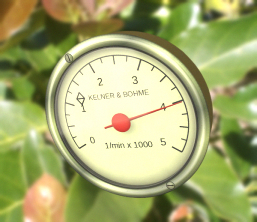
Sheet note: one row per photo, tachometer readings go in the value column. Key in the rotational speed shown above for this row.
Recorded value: 4000 rpm
